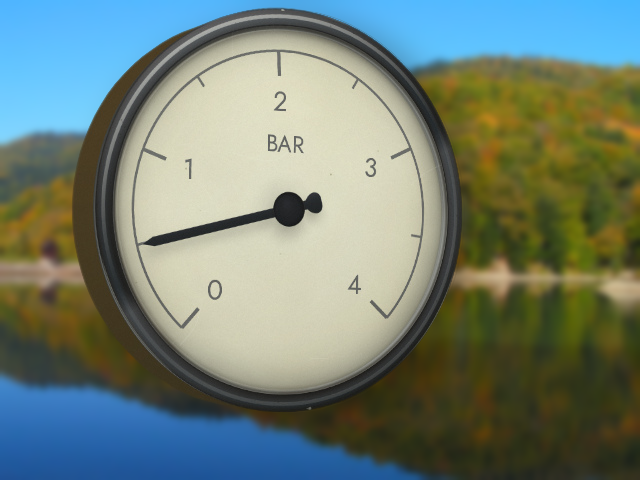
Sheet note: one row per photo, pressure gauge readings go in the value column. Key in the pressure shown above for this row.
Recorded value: 0.5 bar
